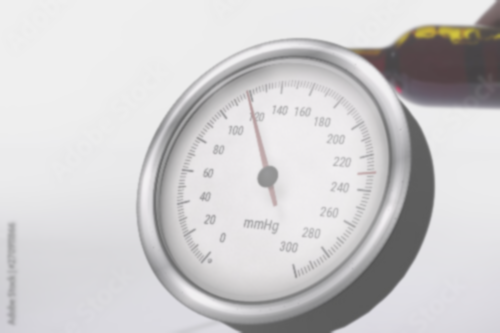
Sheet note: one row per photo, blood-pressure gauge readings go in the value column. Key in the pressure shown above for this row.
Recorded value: 120 mmHg
